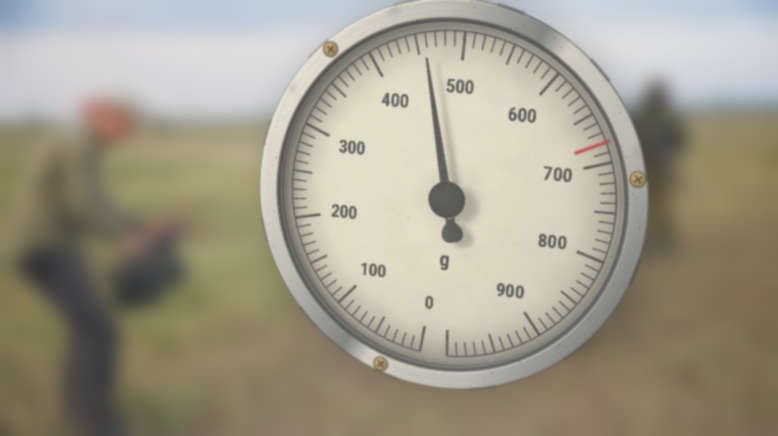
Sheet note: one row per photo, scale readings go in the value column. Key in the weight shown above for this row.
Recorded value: 460 g
